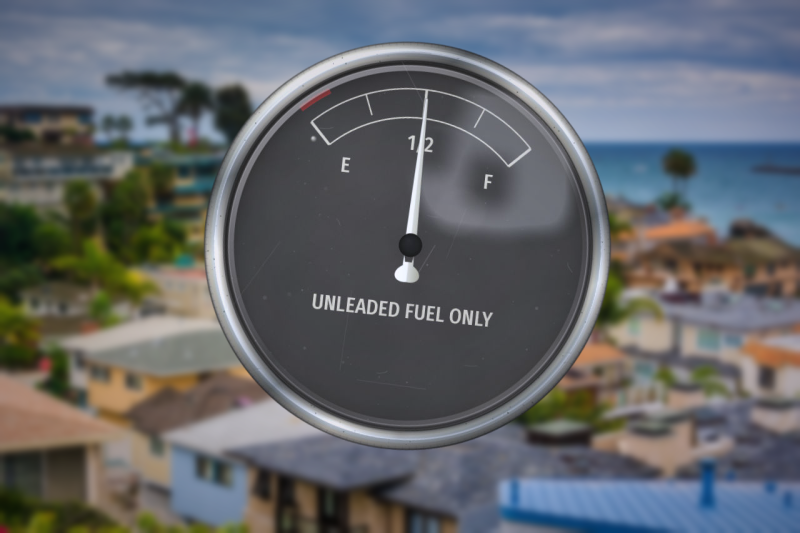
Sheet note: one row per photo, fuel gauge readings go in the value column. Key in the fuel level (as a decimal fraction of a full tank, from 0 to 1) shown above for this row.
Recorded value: 0.5
